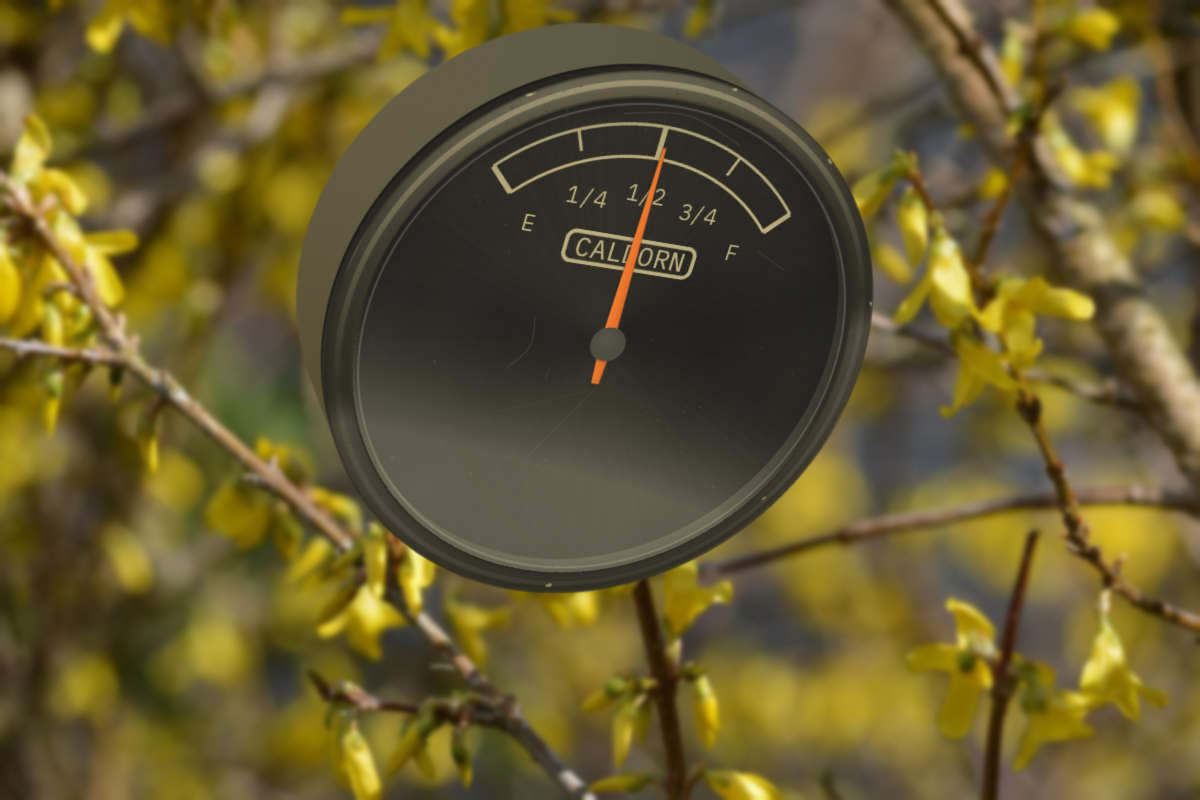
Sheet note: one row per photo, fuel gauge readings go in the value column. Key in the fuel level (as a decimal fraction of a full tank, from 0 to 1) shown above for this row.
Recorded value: 0.5
